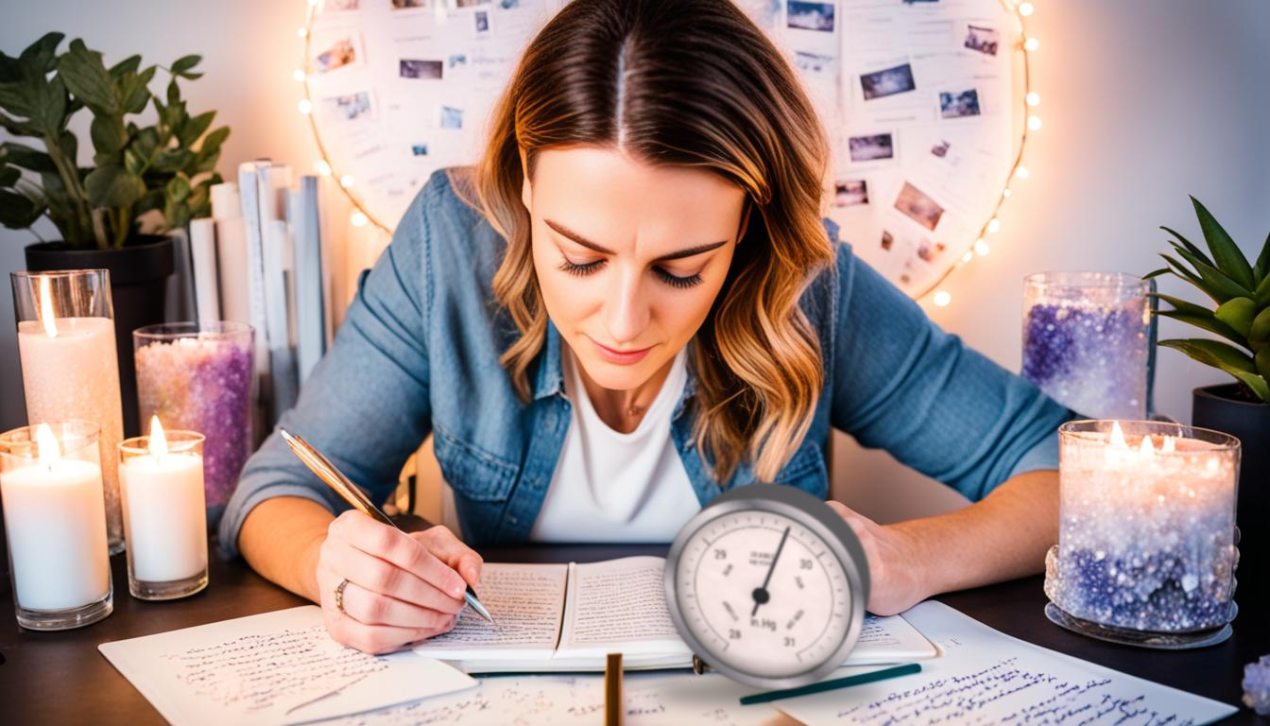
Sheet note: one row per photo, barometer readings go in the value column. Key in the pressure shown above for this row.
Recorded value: 29.7 inHg
